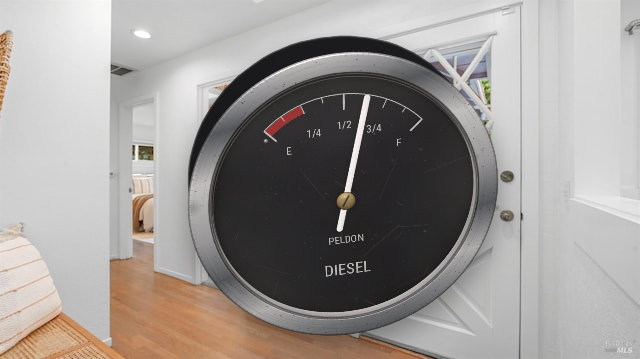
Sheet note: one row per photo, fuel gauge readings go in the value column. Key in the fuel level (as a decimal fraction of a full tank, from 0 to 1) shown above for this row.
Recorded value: 0.625
